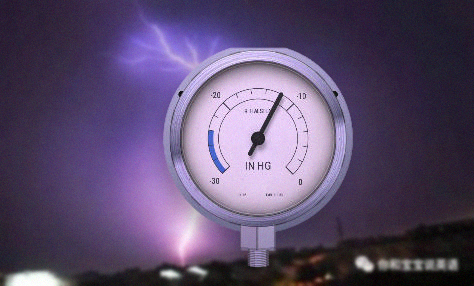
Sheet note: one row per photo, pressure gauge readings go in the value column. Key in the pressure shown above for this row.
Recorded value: -12 inHg
